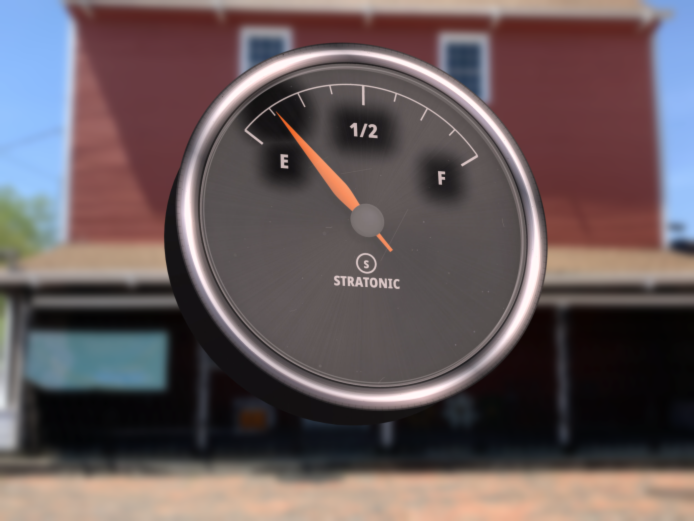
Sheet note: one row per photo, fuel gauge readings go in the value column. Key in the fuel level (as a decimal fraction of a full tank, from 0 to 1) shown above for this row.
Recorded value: 0.125
